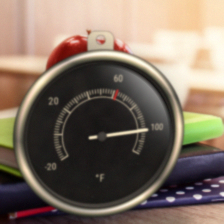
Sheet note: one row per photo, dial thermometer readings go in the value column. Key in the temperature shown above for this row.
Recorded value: 100 °F
